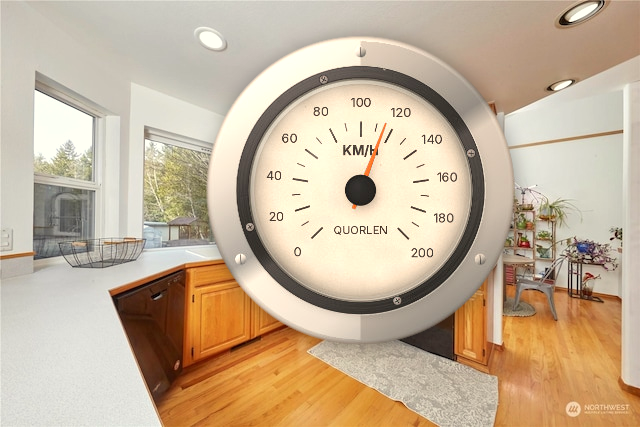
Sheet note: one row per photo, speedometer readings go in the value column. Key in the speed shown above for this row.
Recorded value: 115 km/h
